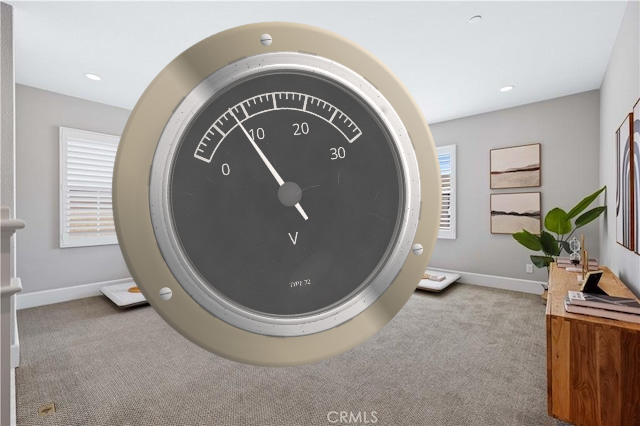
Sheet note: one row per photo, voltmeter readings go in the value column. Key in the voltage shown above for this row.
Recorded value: 8 V
